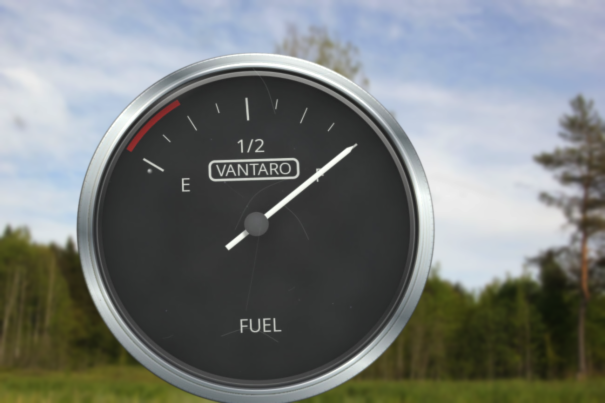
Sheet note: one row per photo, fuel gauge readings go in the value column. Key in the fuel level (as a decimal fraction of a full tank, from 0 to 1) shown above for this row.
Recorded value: 1
